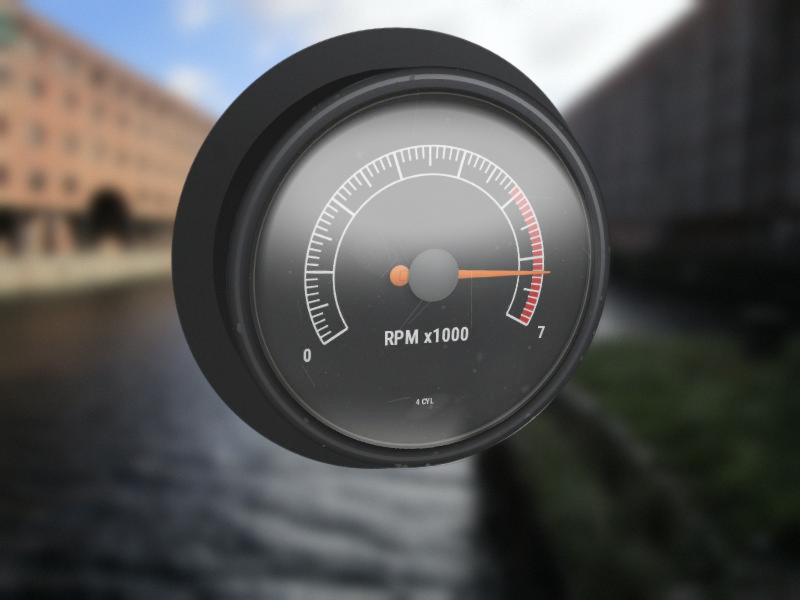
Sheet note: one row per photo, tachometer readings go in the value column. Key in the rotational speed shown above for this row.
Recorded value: 6200 rpm
